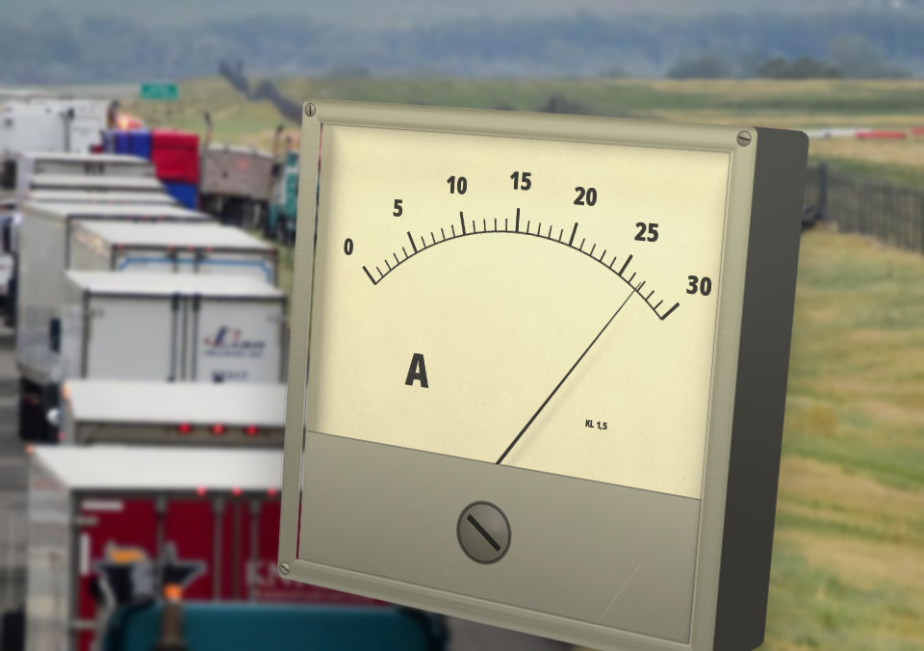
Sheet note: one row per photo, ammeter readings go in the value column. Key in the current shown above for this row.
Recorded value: 27 A
